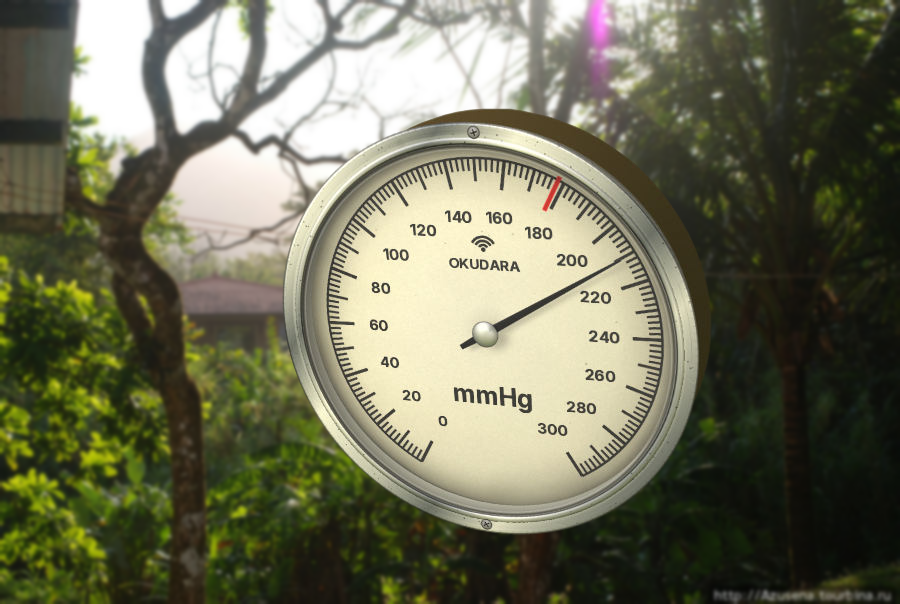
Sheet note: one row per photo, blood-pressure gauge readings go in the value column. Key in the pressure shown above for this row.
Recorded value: 210 mmHg
